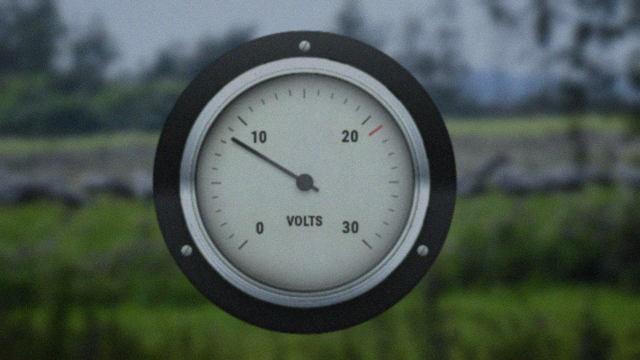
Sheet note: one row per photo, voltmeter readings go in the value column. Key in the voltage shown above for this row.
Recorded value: 8.5 V
